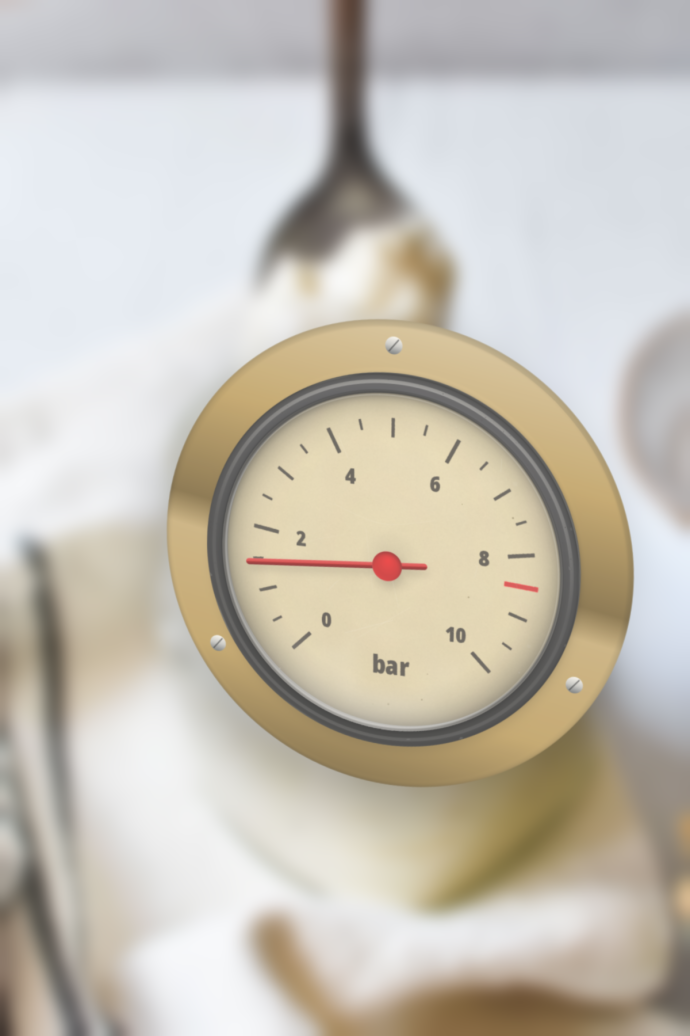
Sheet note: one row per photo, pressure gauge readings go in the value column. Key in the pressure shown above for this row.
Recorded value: 1.5 bar
